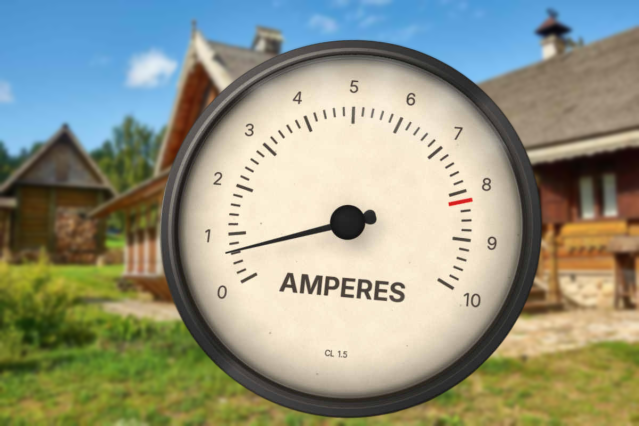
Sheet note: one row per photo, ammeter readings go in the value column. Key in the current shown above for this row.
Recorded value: 0.6 A
